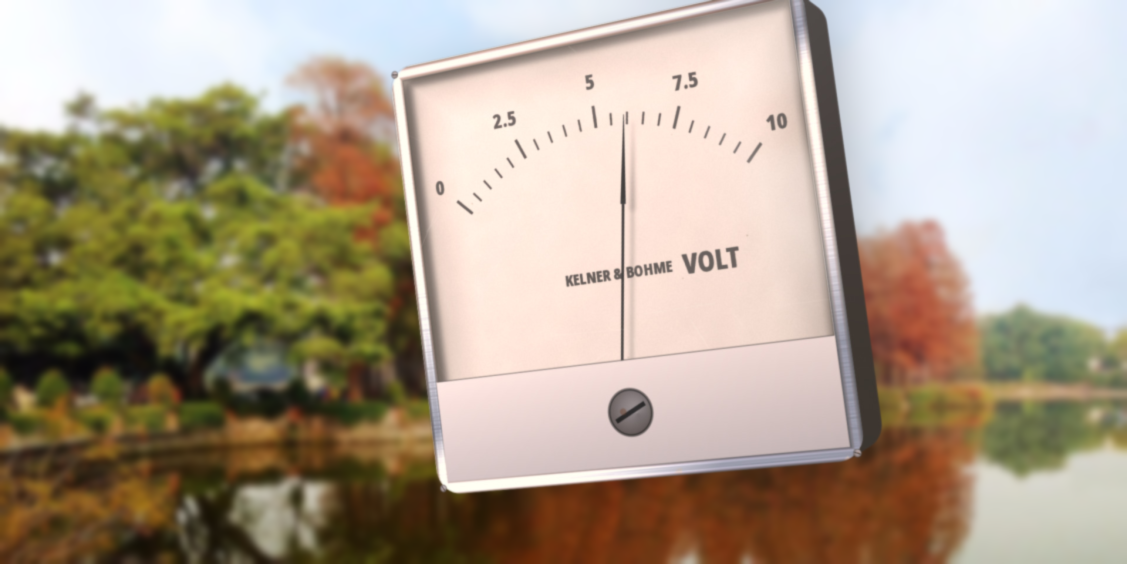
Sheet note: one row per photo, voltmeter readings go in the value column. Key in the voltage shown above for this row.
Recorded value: 6 V
